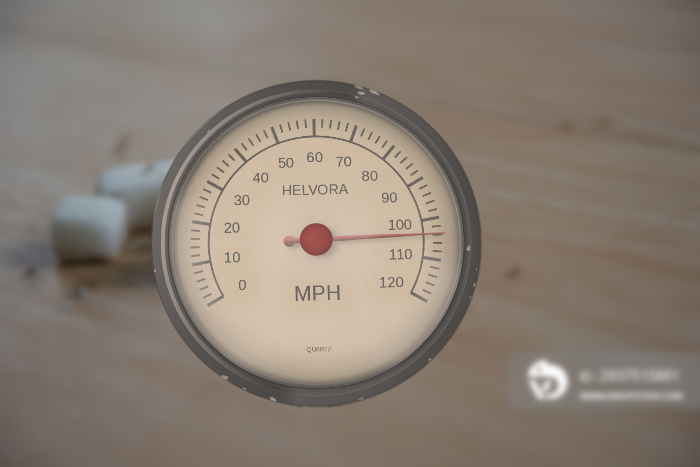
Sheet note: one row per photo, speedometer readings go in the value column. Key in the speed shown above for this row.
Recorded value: 104 mph
